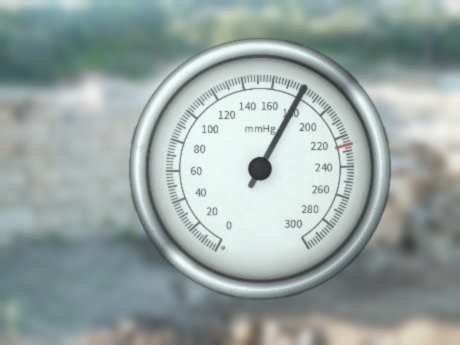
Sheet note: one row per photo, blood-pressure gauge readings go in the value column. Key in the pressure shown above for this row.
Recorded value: 180 mmHg
